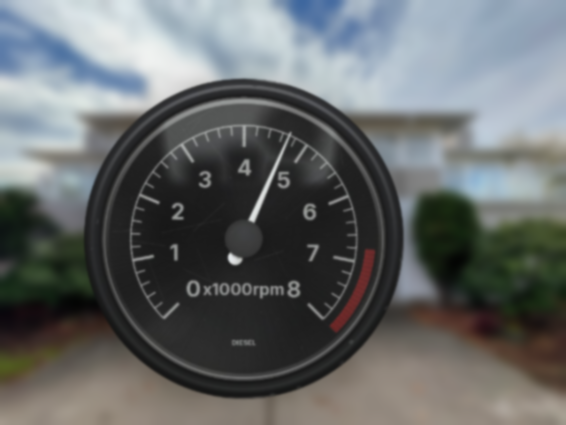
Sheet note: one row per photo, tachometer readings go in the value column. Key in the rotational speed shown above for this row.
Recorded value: 4700 rpm
